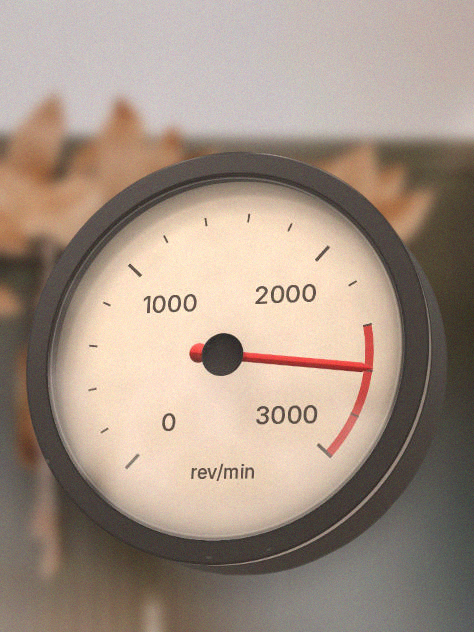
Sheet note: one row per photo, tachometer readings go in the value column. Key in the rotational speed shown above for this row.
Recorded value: 2600 rpm
